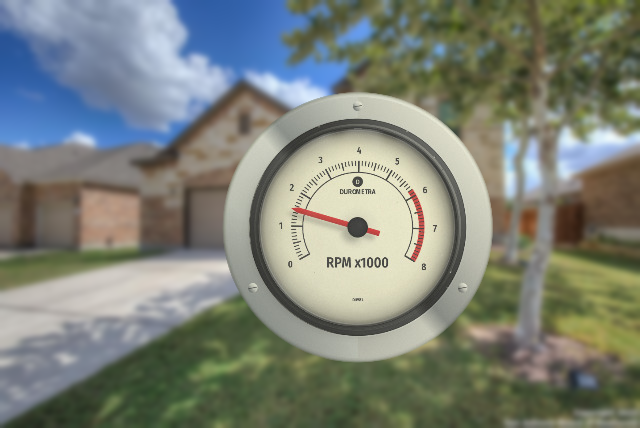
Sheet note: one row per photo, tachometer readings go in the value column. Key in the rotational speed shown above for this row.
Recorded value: 1500 rpm
